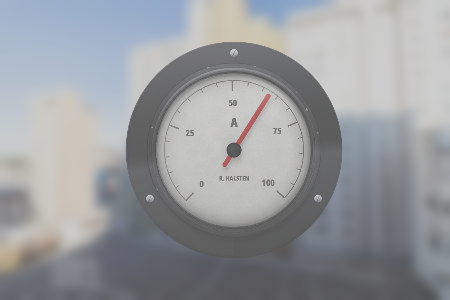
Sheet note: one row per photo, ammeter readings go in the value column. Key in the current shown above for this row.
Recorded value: 62.5 A
